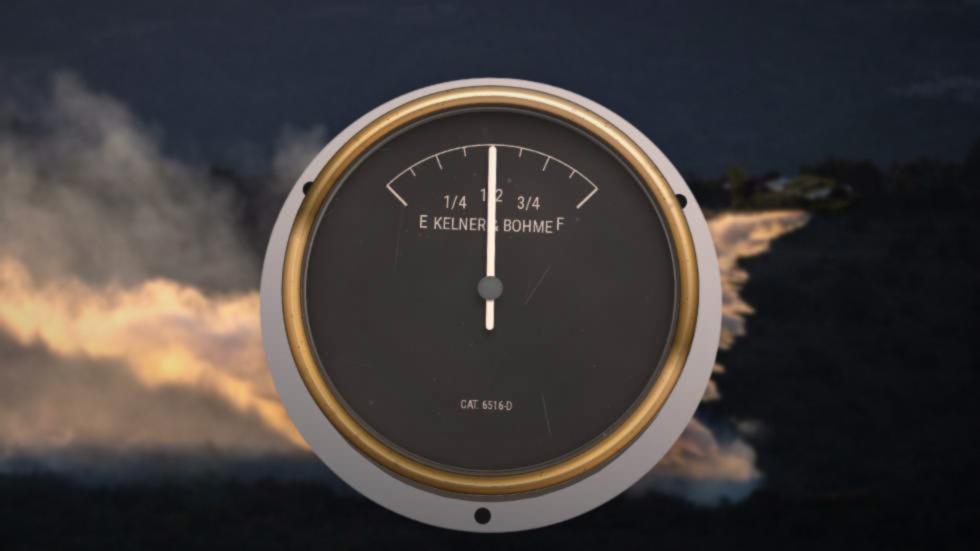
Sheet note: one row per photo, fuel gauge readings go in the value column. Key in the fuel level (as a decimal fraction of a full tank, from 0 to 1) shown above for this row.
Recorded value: 0.5
